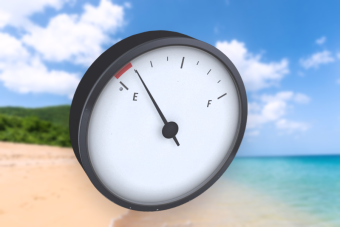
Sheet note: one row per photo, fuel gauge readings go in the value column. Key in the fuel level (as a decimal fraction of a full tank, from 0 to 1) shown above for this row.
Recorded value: 0.125
